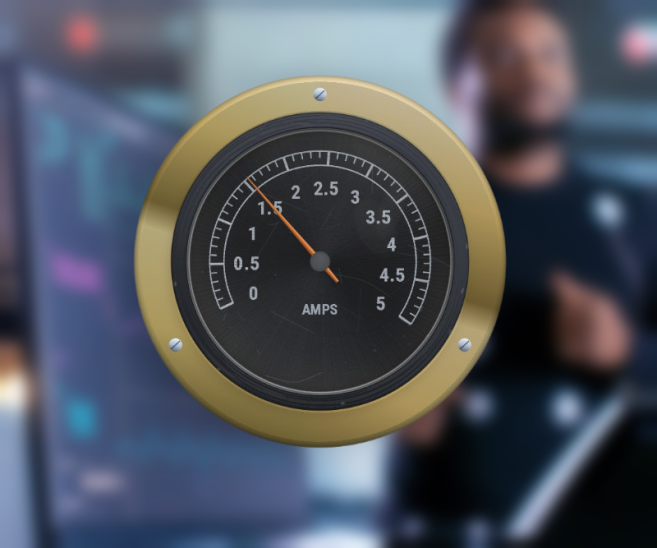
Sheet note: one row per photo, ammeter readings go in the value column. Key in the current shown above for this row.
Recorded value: 1.55 A
